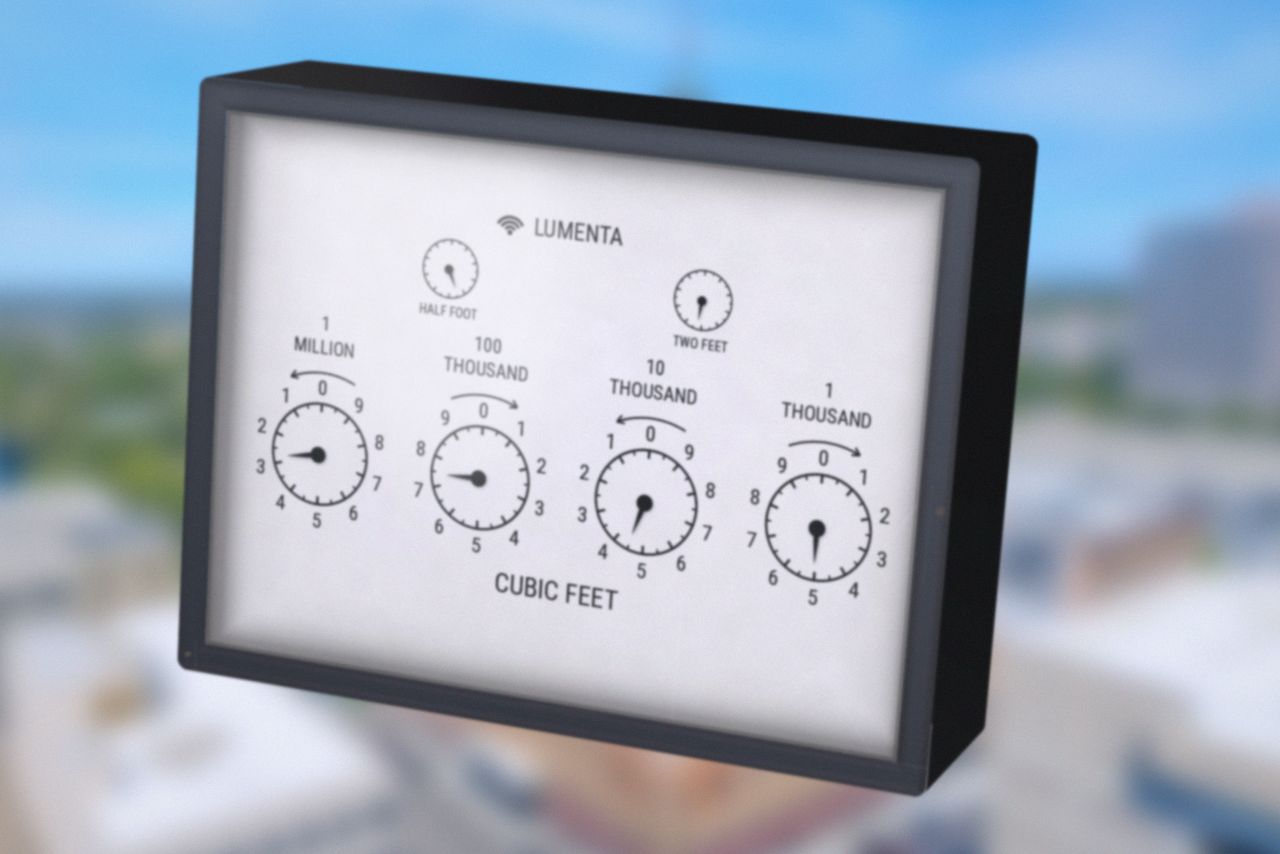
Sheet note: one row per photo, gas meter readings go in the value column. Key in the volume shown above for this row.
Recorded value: 274500 ft³
